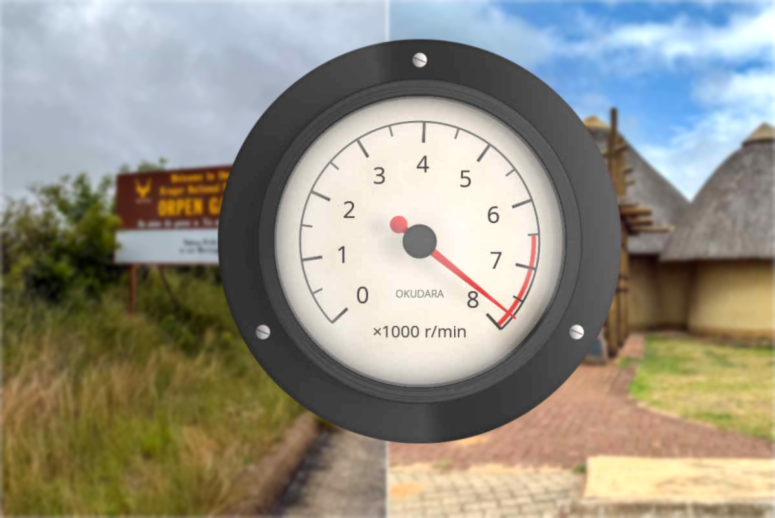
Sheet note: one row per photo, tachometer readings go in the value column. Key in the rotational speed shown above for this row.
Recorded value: 7750 rpm
